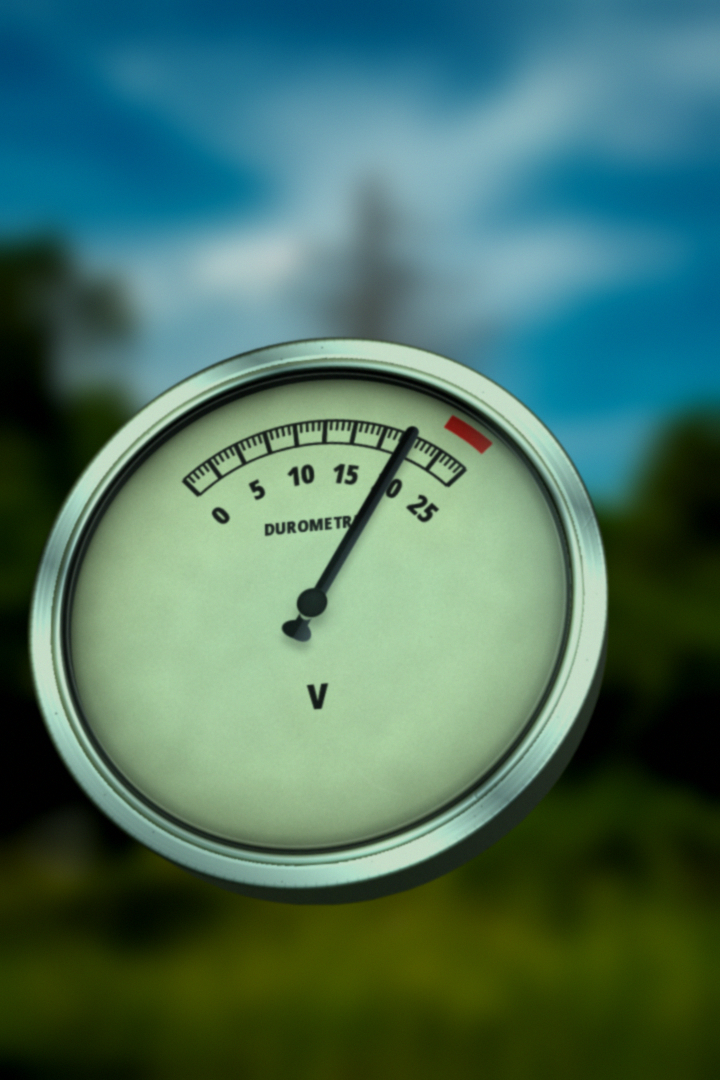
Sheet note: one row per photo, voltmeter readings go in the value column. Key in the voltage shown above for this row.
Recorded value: 20 V
